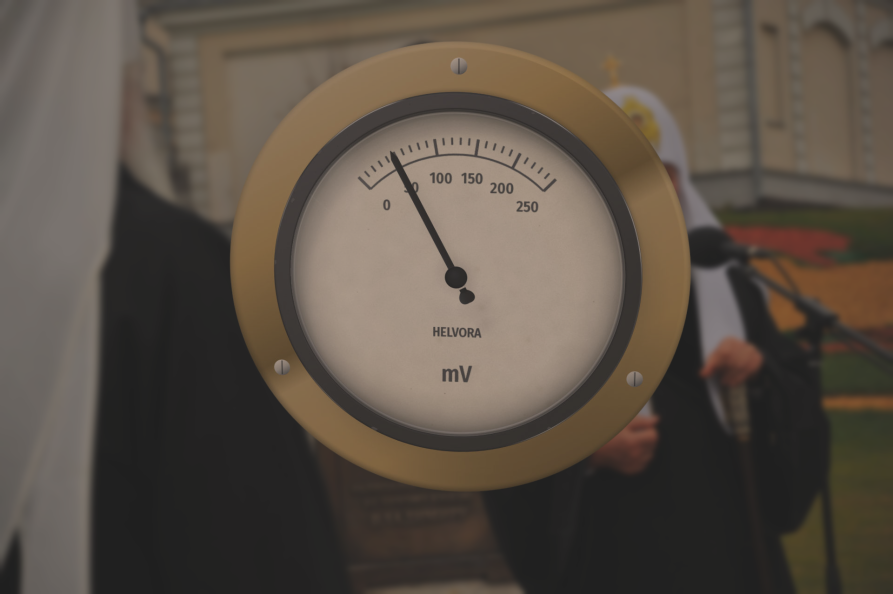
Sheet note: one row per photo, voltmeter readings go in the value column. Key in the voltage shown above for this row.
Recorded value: 50 mV
